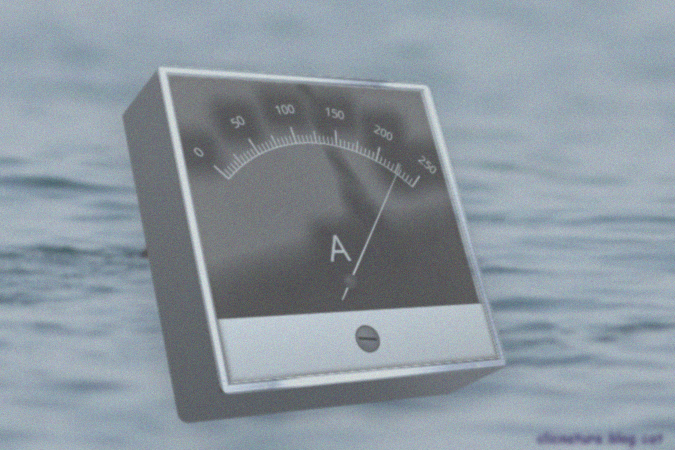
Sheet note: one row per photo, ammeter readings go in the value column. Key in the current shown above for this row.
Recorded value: 225 A
